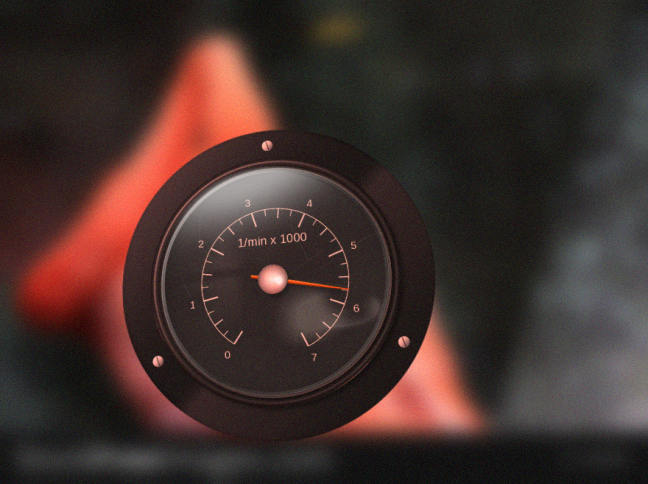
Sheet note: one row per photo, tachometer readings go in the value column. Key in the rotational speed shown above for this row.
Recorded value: 5750 rpm
